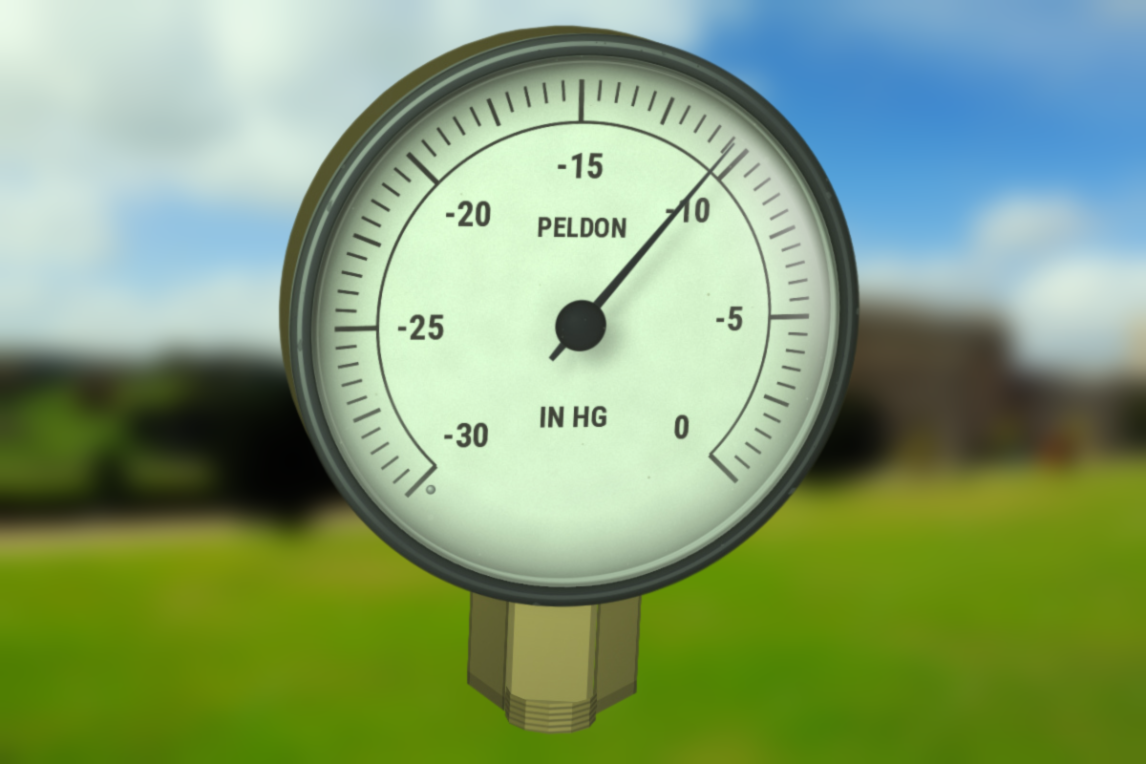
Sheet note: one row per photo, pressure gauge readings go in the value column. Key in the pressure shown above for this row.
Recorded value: -10.5 inHg
